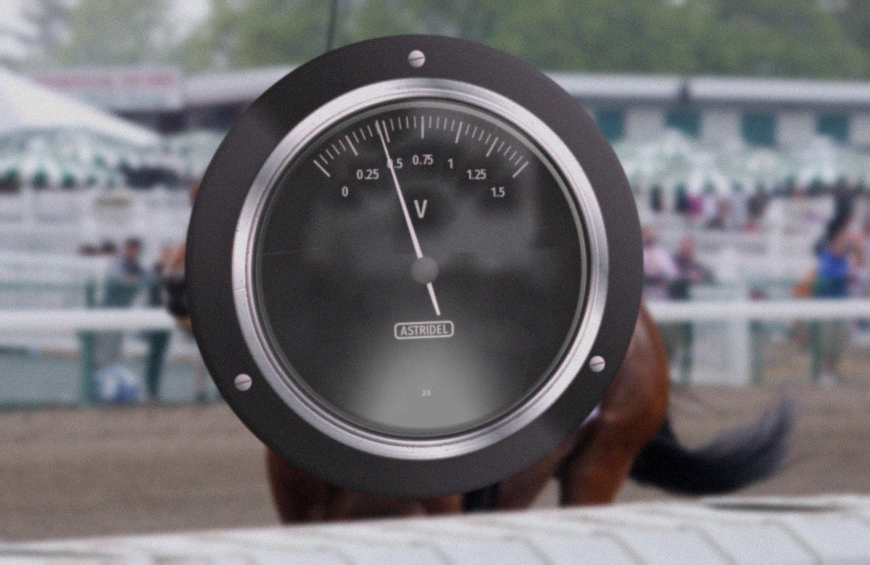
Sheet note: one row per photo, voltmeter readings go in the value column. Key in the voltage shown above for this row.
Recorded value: 0.45 V
